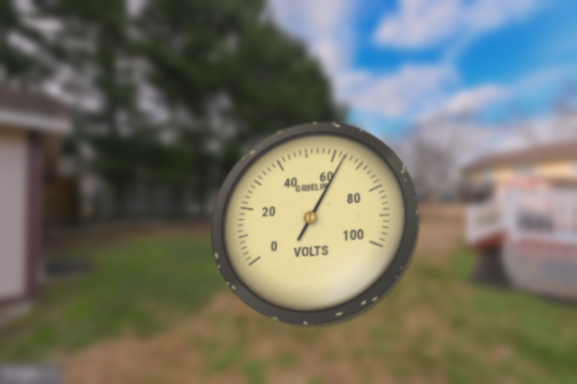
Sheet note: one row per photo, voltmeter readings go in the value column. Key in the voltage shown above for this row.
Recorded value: 64 V
